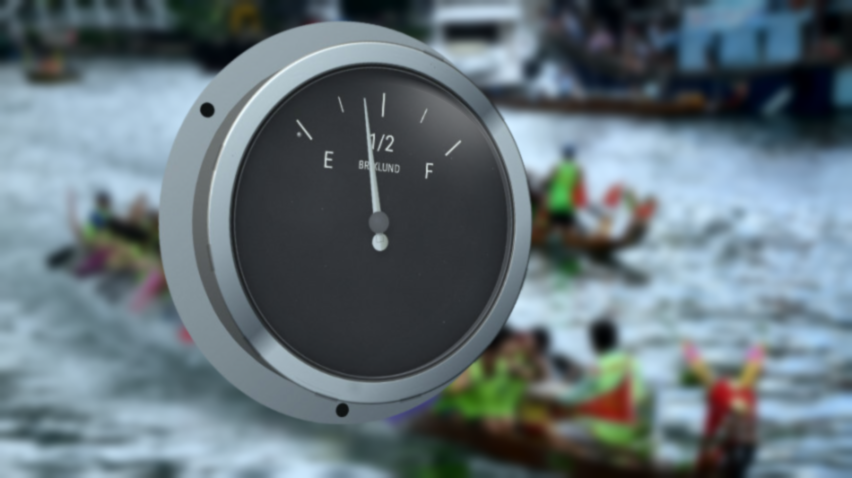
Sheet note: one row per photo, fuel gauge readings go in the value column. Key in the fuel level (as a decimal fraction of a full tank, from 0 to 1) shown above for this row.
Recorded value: 0.375
